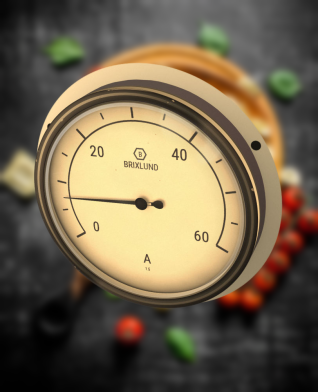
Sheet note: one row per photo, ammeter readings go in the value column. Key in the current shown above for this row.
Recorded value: 7.5 A
